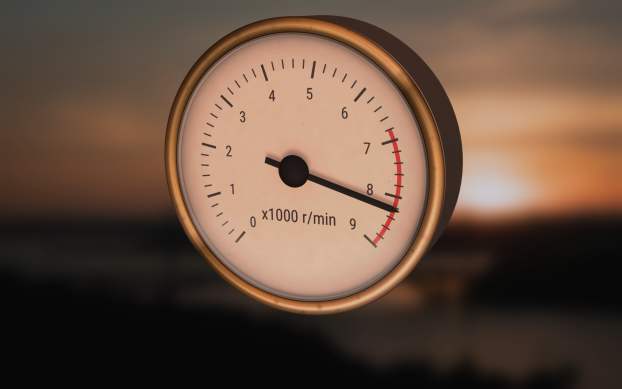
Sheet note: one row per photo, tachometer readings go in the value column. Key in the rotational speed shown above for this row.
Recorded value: 8200 rpm
